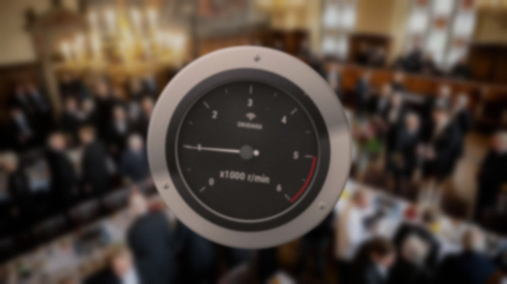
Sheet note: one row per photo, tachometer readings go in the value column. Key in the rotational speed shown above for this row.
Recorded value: 1000 rpm
